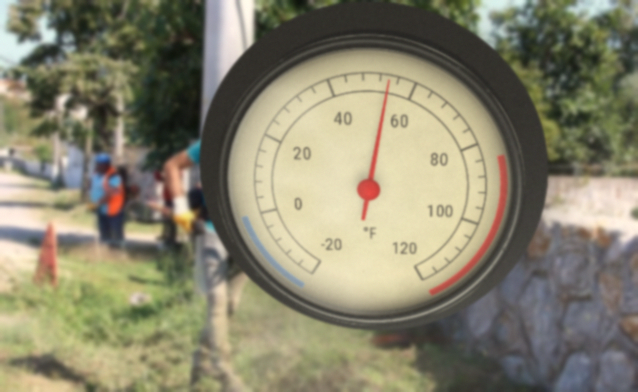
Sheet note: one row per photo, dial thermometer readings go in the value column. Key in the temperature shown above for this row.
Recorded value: 54 °F
